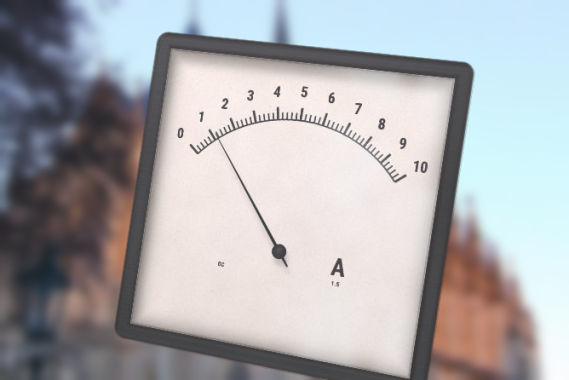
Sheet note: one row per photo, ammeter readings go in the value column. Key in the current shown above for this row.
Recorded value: 1.2 A
